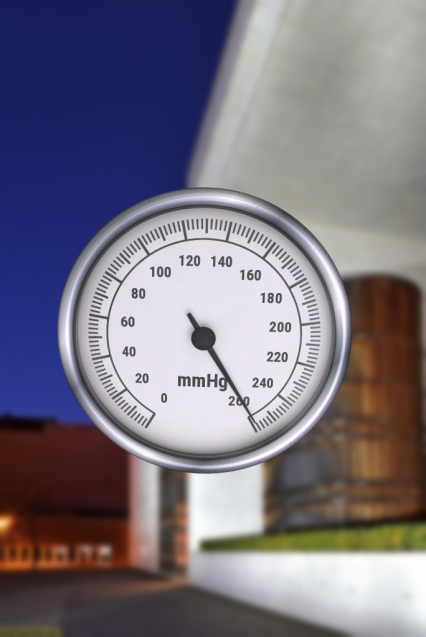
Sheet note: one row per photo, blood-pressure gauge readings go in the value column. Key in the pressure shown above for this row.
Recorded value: 258 mmHg
